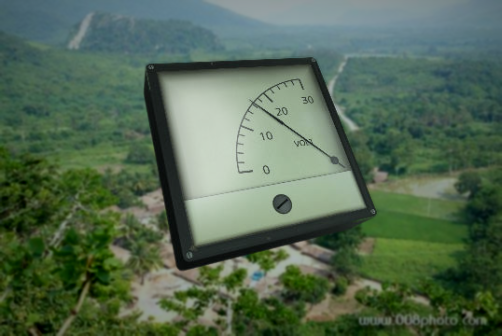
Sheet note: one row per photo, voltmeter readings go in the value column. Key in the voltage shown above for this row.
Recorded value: 16 V
